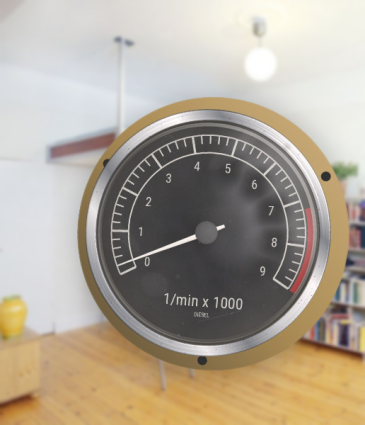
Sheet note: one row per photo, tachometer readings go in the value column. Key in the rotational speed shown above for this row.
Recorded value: 200 rpm
